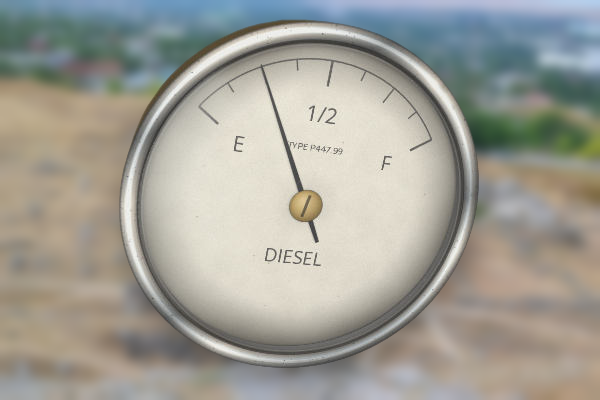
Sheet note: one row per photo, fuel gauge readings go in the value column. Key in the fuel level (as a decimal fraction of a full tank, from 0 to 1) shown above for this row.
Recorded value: 0.25
